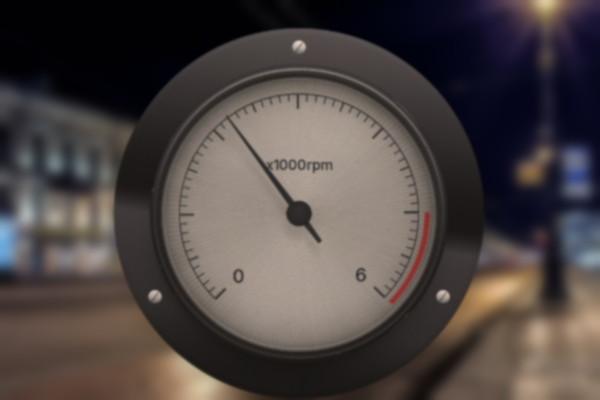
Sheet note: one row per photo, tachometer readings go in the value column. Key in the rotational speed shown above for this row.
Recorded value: 2200 rpm
